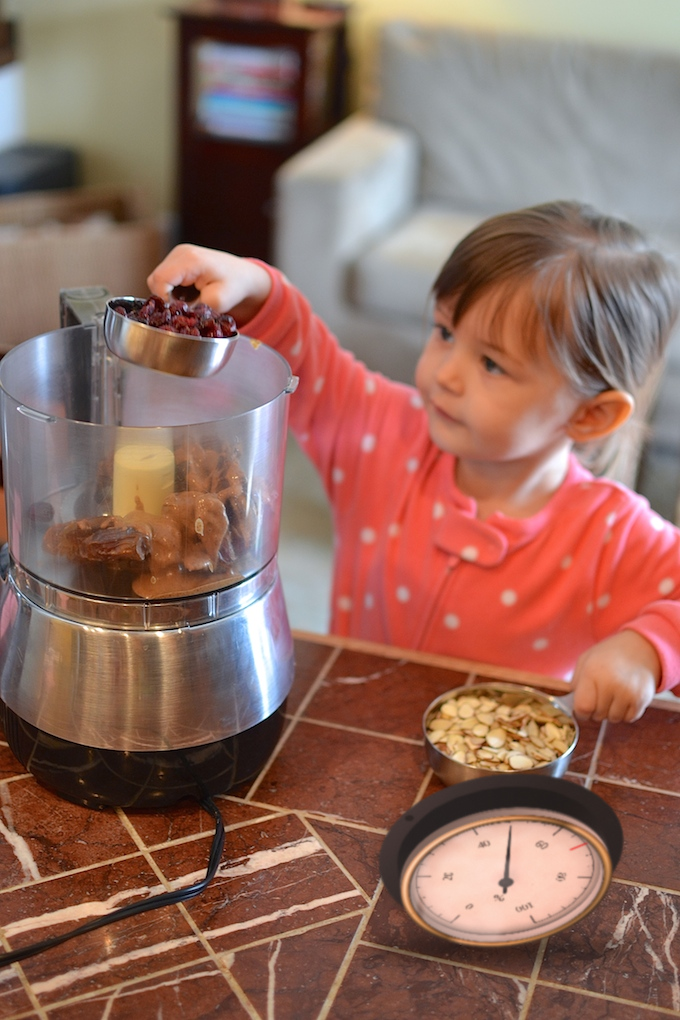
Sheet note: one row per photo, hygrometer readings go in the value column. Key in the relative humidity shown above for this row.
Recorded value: 48 %
